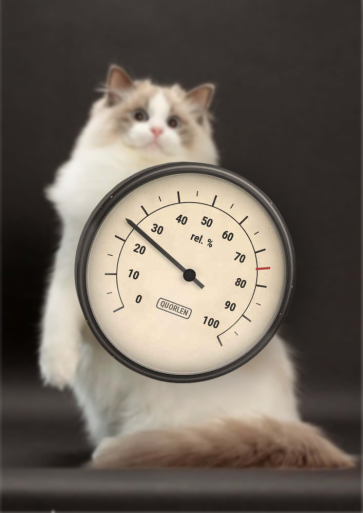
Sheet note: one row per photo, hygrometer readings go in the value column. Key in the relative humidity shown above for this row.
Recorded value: 25 %
